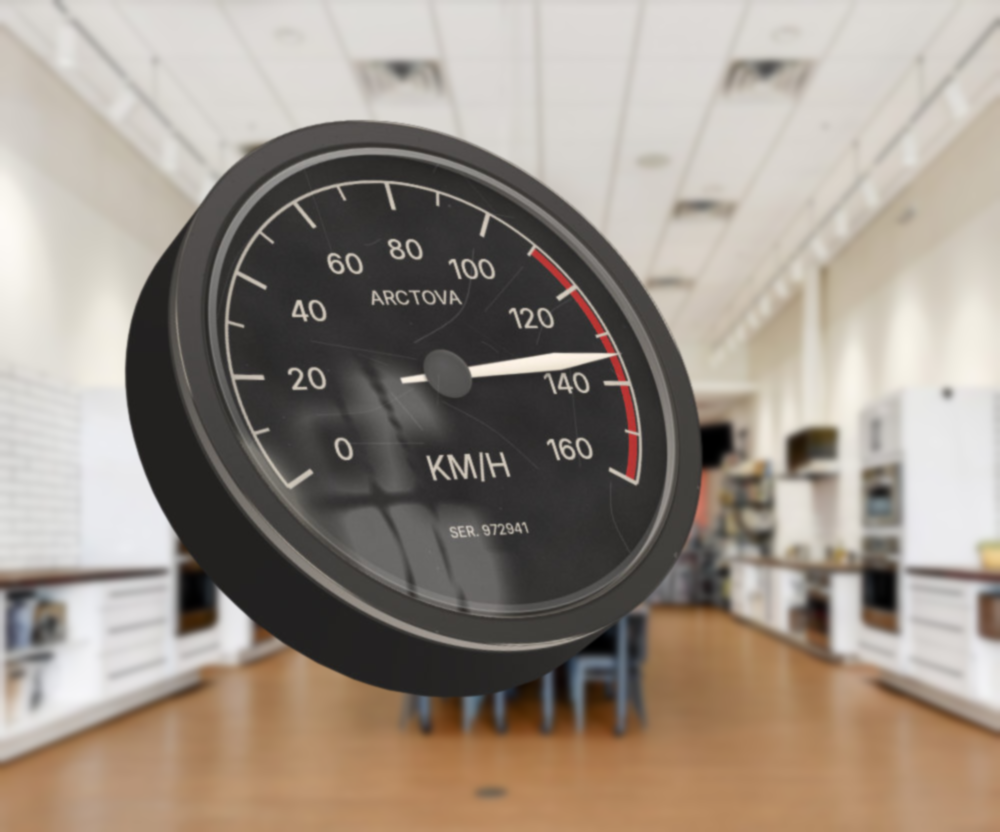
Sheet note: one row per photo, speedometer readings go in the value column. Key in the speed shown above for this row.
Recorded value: 135 km/h
